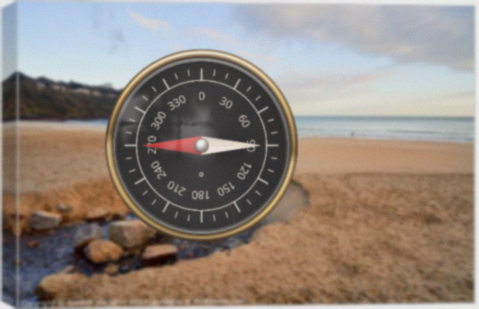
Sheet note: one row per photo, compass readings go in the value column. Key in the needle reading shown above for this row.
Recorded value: 270 °
